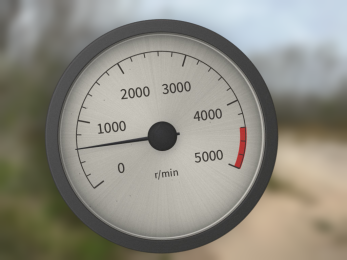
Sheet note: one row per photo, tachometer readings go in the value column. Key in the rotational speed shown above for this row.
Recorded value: 600 rpm
